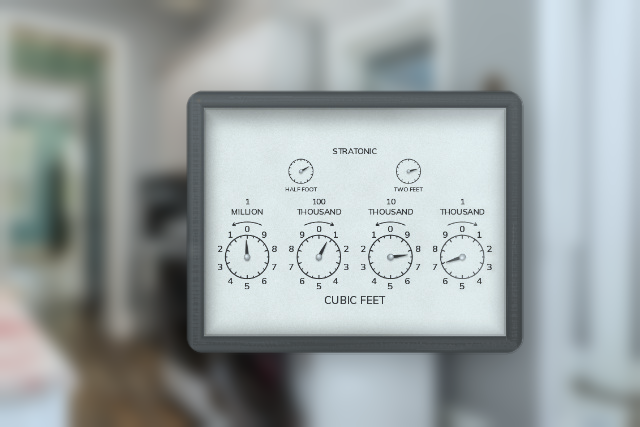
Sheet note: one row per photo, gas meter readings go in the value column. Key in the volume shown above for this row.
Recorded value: 7700 ft³
